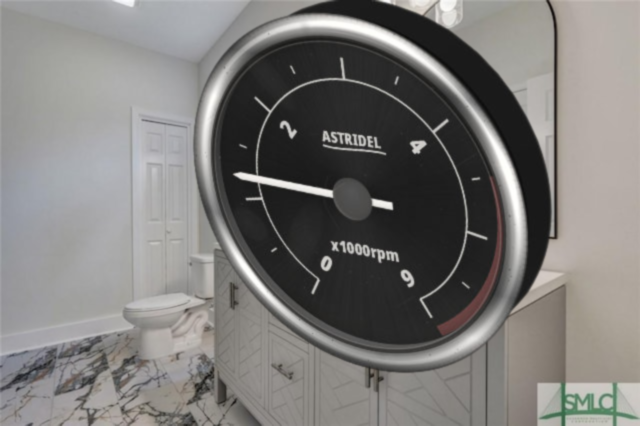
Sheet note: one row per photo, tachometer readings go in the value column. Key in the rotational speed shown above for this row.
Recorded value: 1250 rpm
